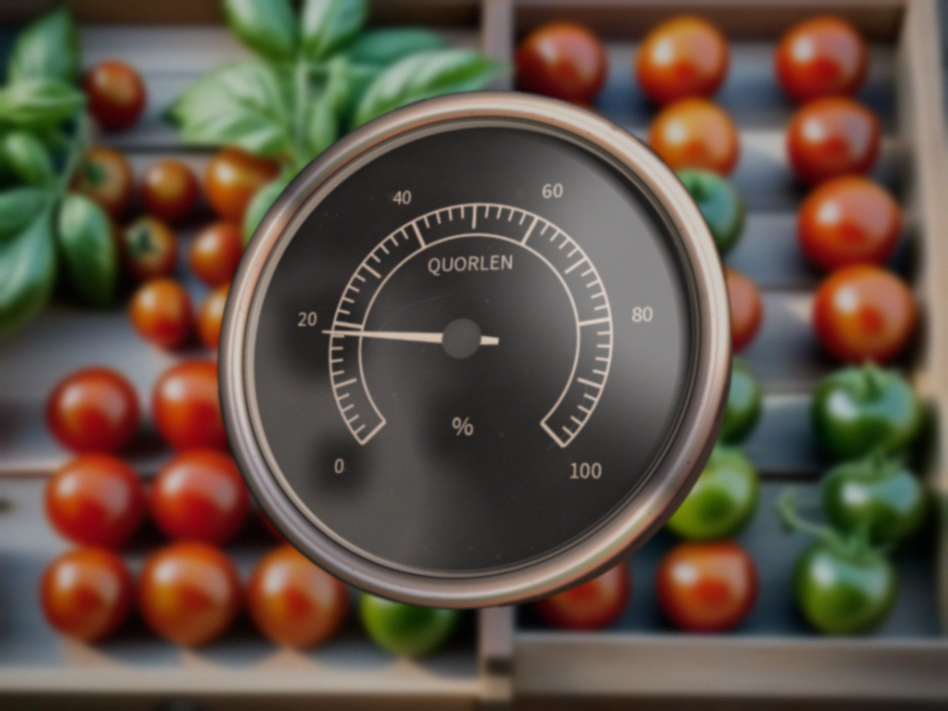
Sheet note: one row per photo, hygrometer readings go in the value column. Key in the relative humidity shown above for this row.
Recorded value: 18 %
